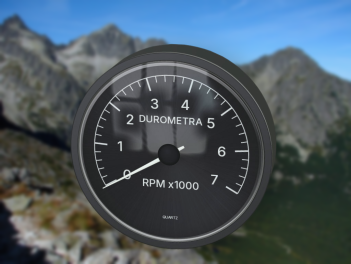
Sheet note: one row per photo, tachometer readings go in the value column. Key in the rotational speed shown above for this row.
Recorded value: 0 rpm
